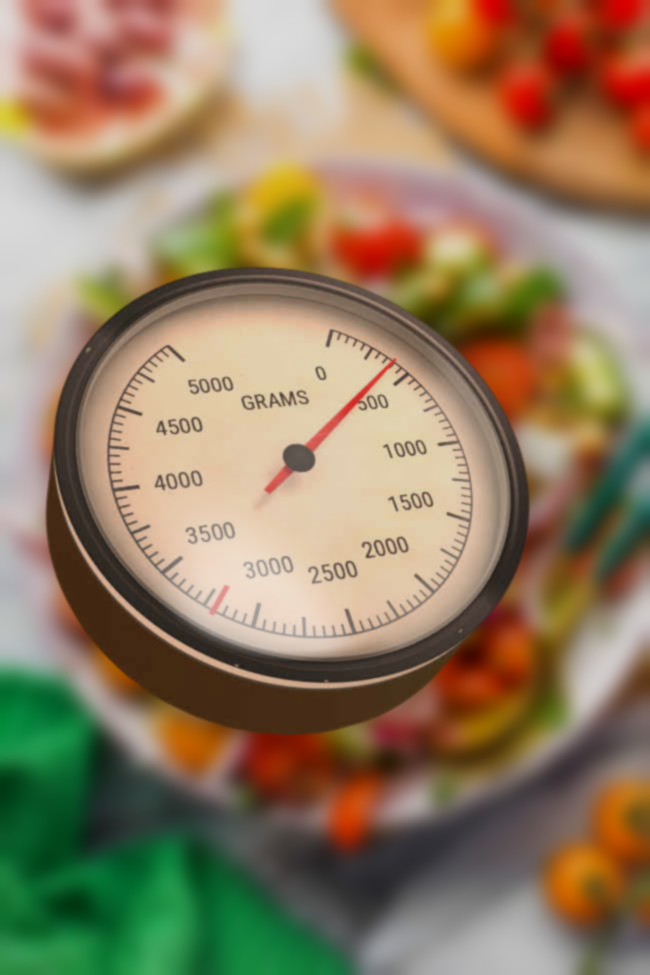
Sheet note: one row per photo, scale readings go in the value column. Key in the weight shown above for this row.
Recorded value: 400 g
